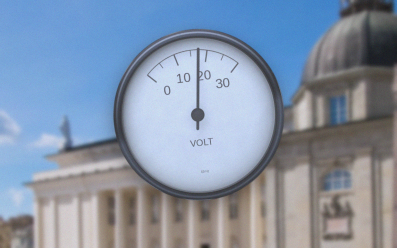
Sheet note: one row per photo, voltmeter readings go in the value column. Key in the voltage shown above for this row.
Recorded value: 17.5 V
